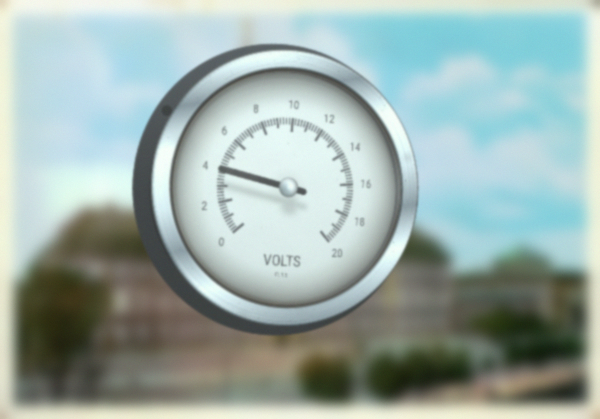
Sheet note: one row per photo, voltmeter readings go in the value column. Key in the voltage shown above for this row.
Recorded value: 4 V
